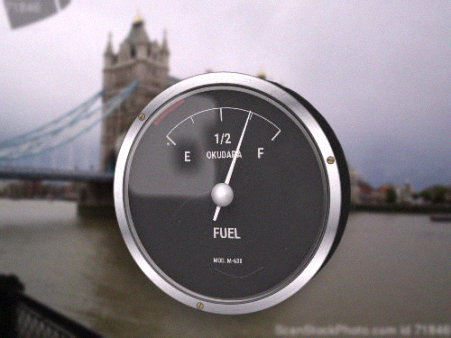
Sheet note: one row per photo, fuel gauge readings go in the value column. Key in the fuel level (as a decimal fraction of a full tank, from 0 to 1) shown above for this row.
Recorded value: 0.75
